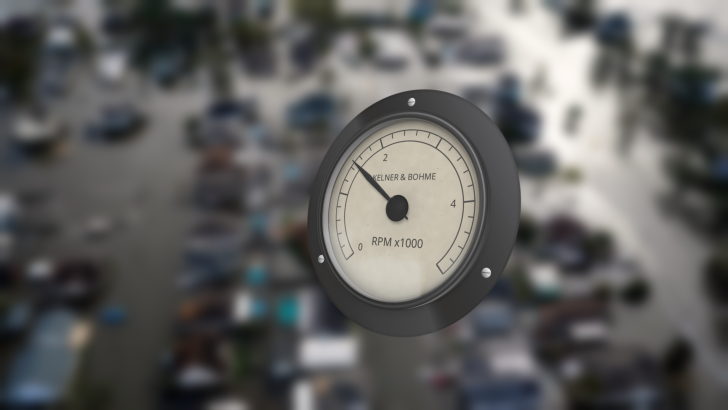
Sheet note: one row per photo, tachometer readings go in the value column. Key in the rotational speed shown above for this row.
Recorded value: 1500 rpm
